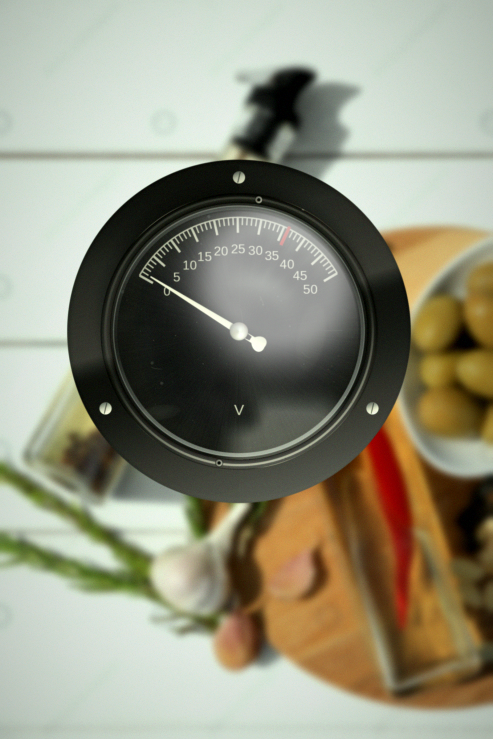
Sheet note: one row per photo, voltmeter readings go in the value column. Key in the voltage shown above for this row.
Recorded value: 1 V
